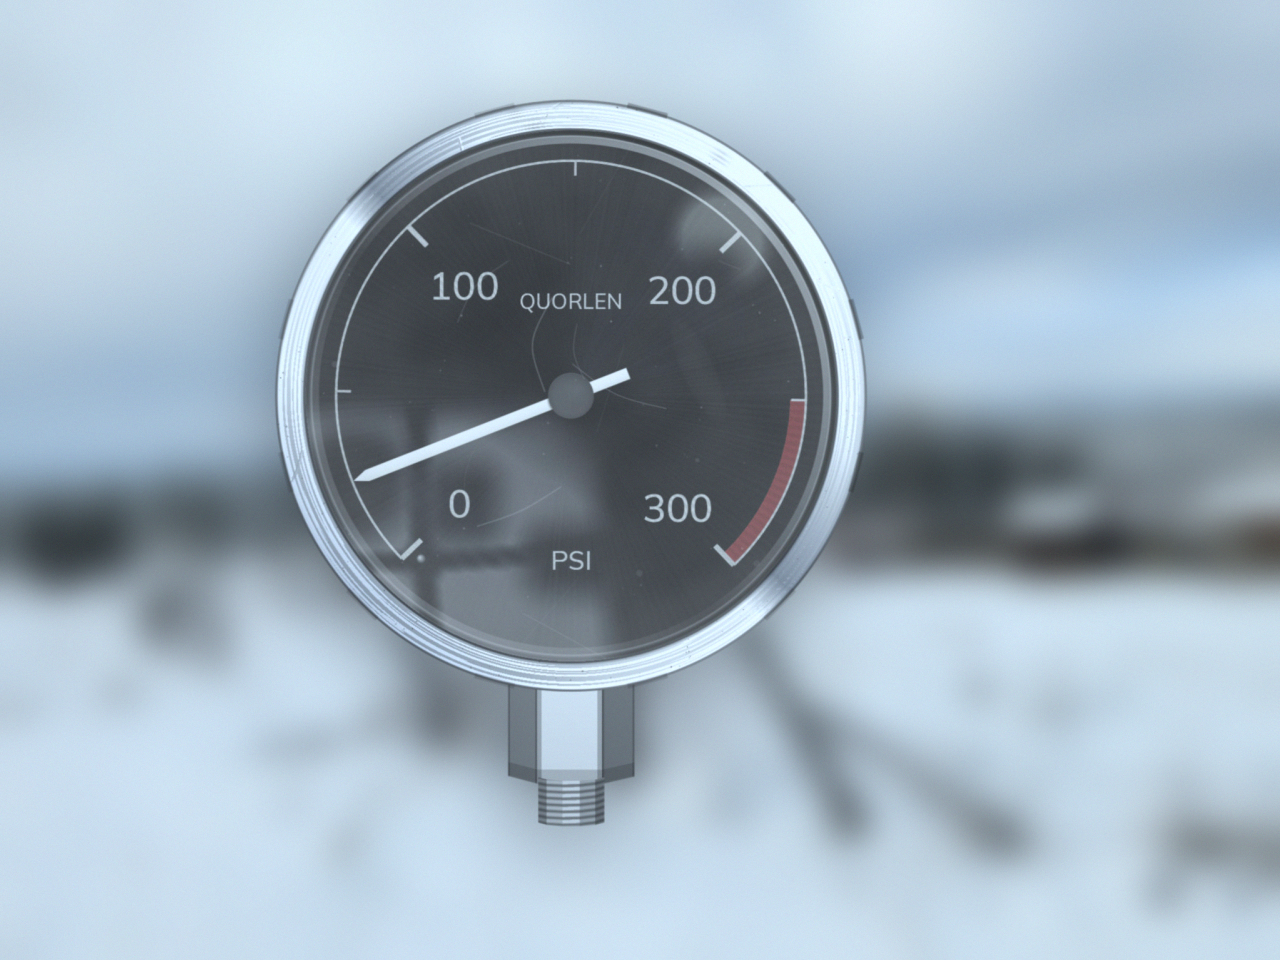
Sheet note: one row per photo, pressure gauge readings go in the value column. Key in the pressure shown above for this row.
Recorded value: 25 psi
